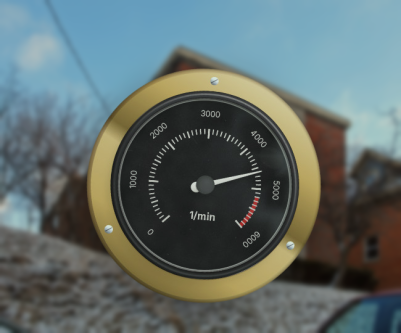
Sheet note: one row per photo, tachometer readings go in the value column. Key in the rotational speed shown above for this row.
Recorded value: 4600 rpm
